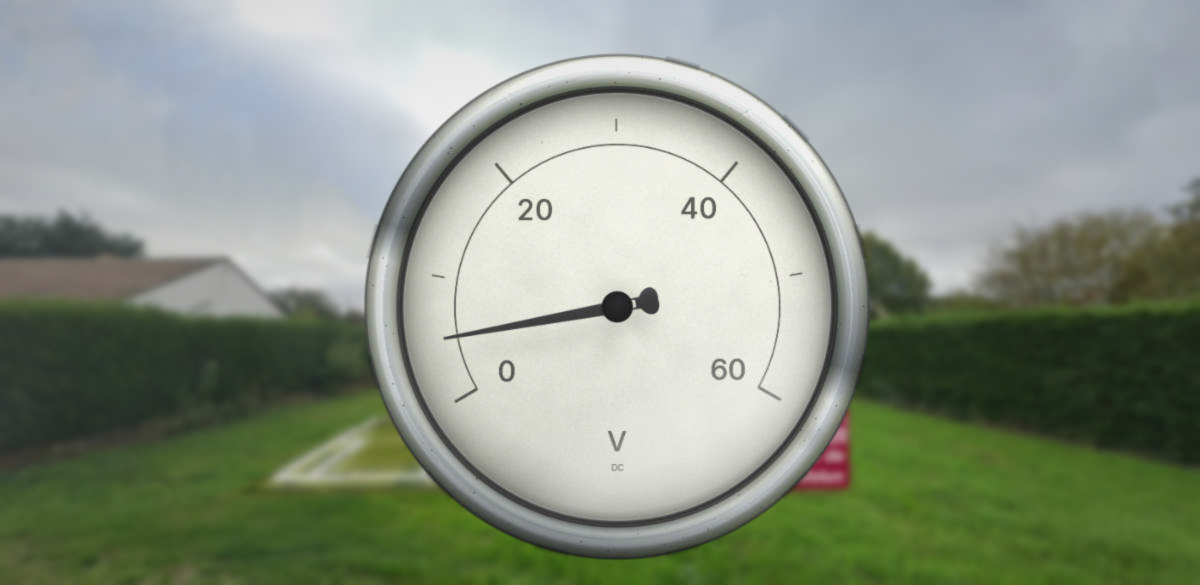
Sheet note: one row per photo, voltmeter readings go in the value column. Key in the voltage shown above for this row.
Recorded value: 5 V
